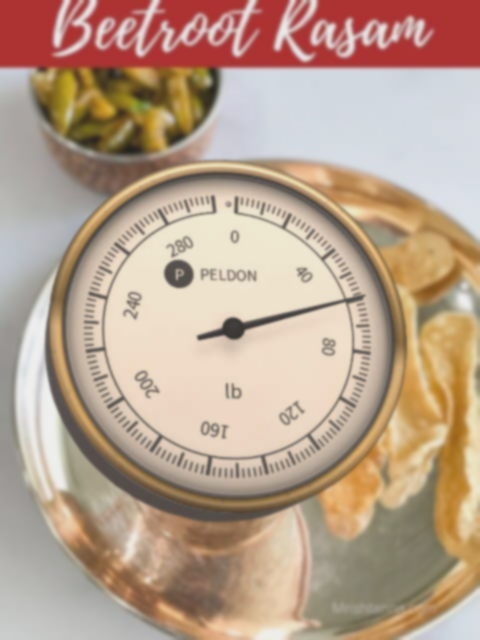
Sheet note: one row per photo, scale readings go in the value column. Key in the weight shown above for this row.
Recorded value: 60 lb
